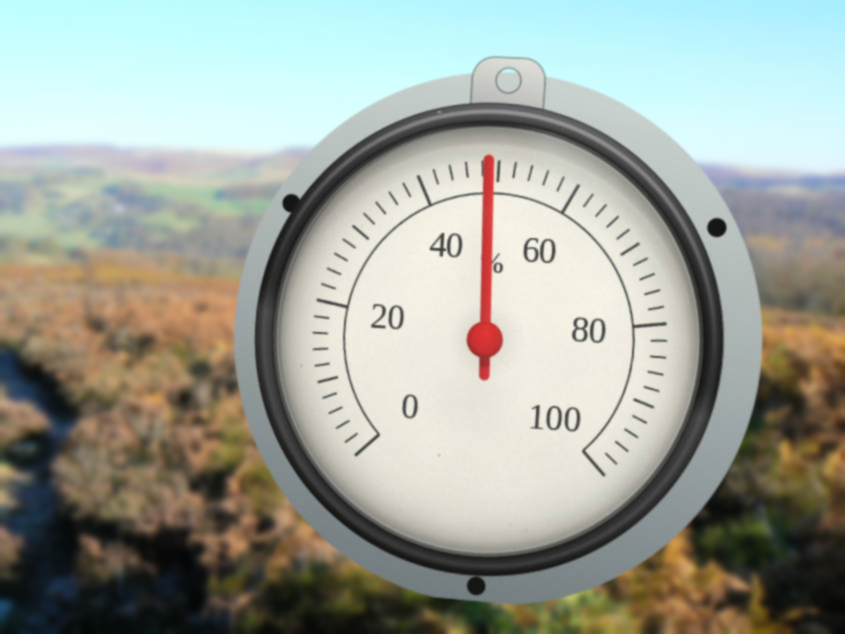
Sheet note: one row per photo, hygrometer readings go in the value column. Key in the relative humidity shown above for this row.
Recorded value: 49 %
